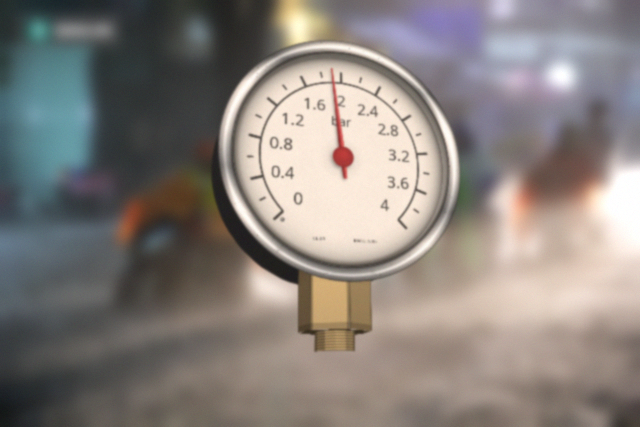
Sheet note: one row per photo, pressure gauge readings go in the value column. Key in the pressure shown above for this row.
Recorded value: 1.9 bar
